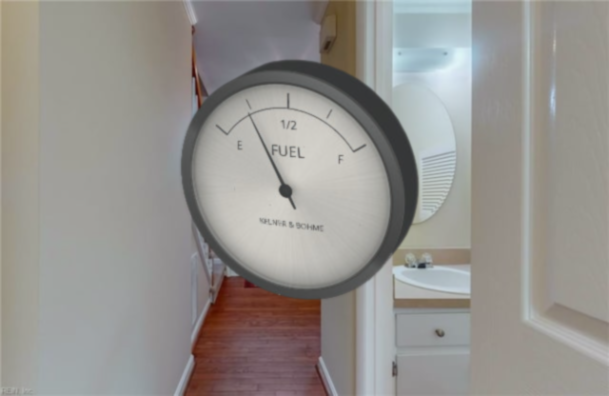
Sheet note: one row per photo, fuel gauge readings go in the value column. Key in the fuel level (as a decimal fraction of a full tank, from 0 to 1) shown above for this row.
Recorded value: 0.25
